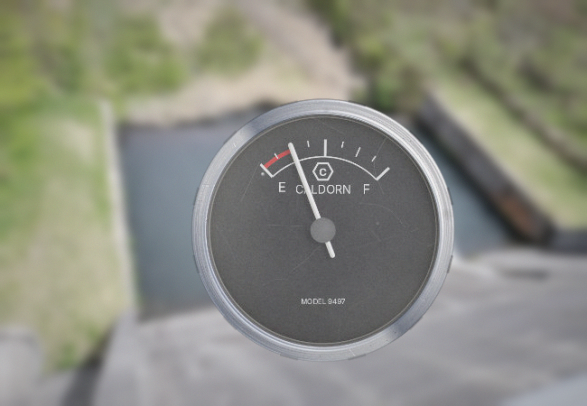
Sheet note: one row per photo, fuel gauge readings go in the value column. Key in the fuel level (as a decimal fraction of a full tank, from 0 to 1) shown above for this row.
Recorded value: 0.25
